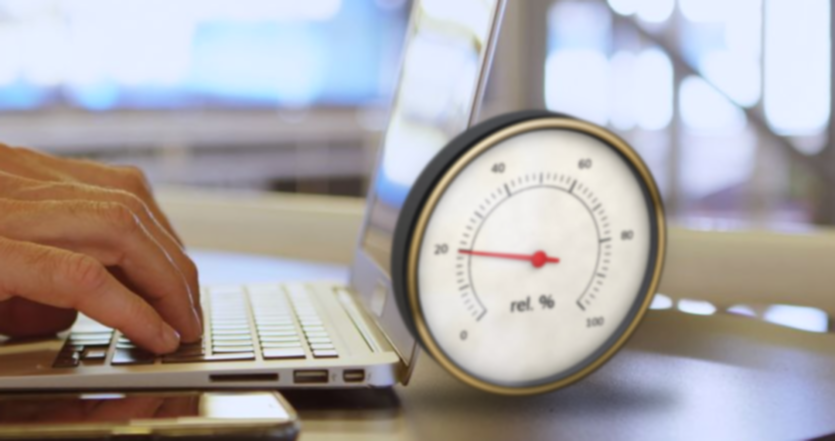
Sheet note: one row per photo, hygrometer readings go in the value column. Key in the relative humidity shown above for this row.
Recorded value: 20 %
